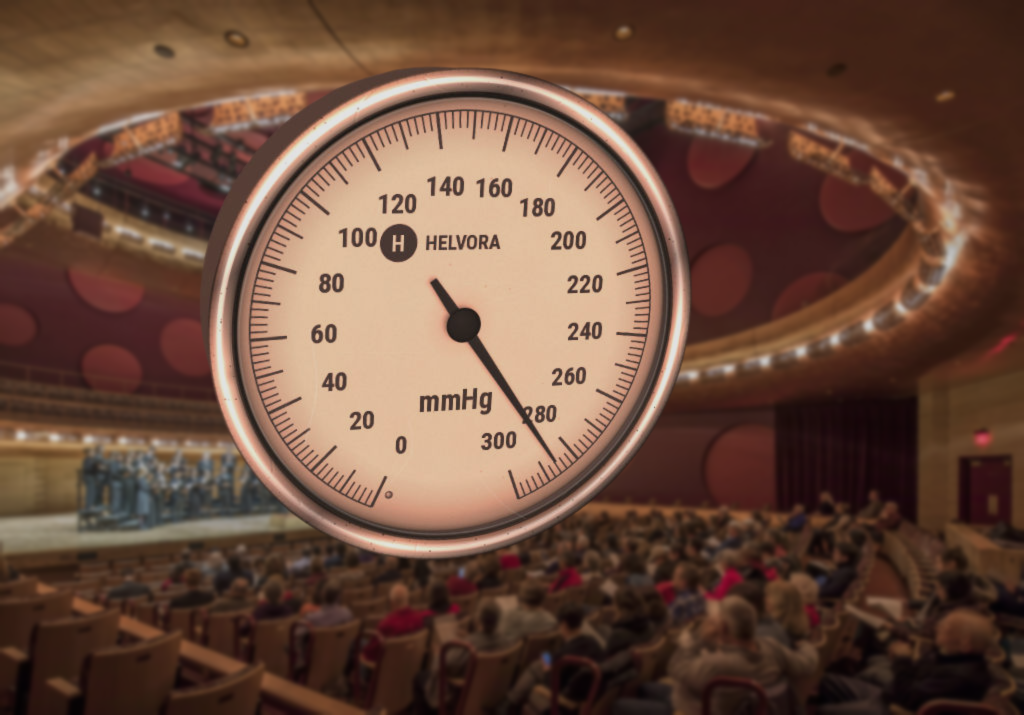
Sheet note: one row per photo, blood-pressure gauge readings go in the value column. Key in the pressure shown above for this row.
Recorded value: 286 mmHg
